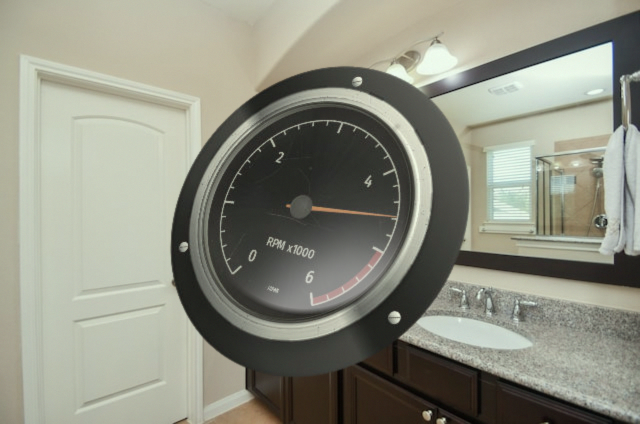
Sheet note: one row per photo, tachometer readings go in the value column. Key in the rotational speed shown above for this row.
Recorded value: 4600 rpm
